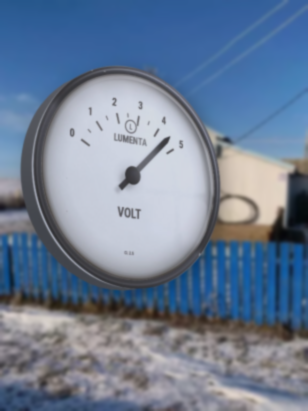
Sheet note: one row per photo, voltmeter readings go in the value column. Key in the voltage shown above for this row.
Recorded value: 4.5 V
